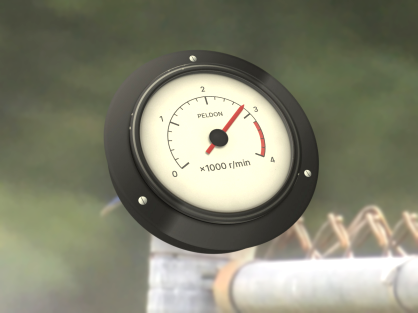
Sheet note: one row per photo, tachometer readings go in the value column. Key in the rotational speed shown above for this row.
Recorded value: 2800 rpm
